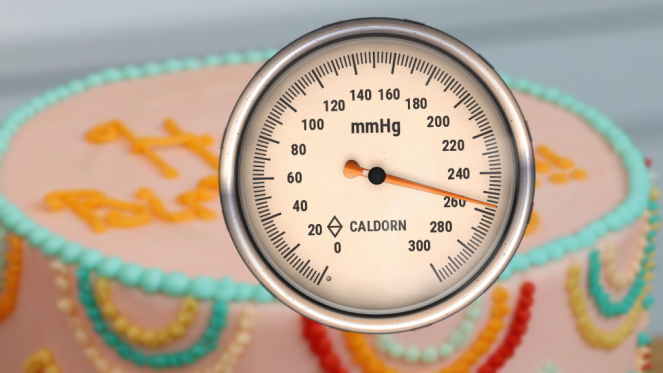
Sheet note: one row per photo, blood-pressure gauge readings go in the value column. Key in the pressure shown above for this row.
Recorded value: 256 mmHg
